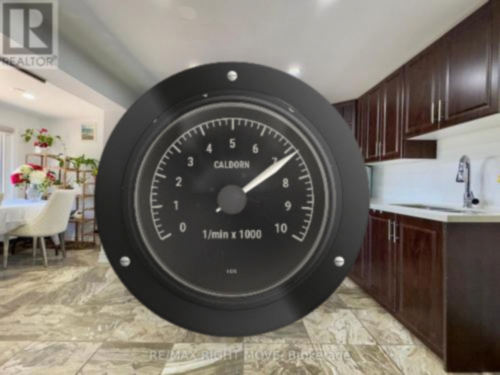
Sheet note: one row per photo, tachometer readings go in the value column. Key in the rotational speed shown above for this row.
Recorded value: 7200 rpm
